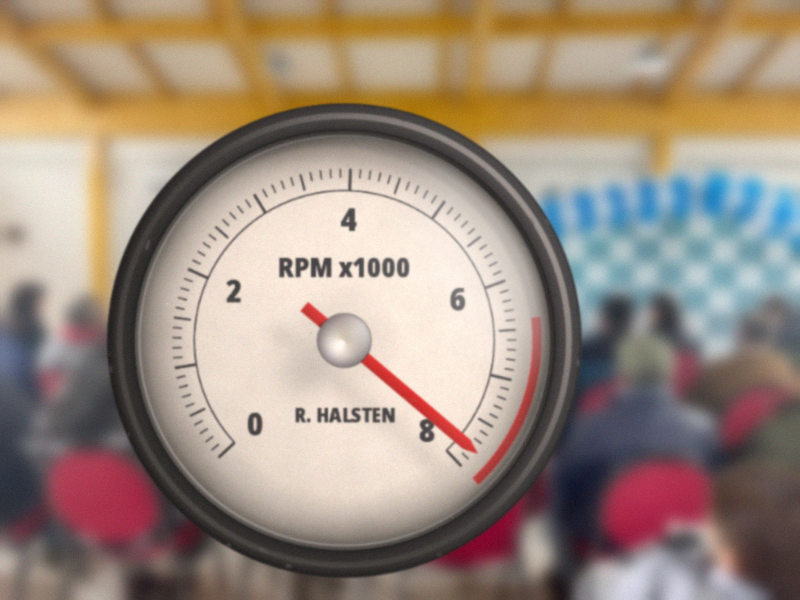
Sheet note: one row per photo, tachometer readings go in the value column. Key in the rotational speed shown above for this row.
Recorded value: 7800 rpm
